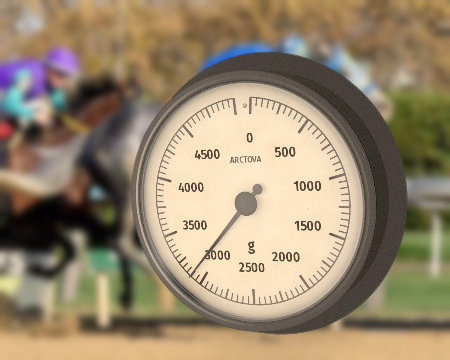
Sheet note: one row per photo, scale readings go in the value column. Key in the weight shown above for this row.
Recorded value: 3100 g
